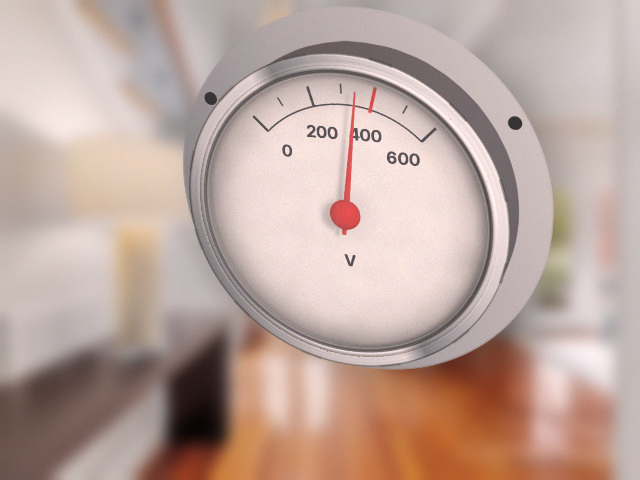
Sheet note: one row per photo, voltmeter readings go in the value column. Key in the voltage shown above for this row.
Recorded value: 350 V
